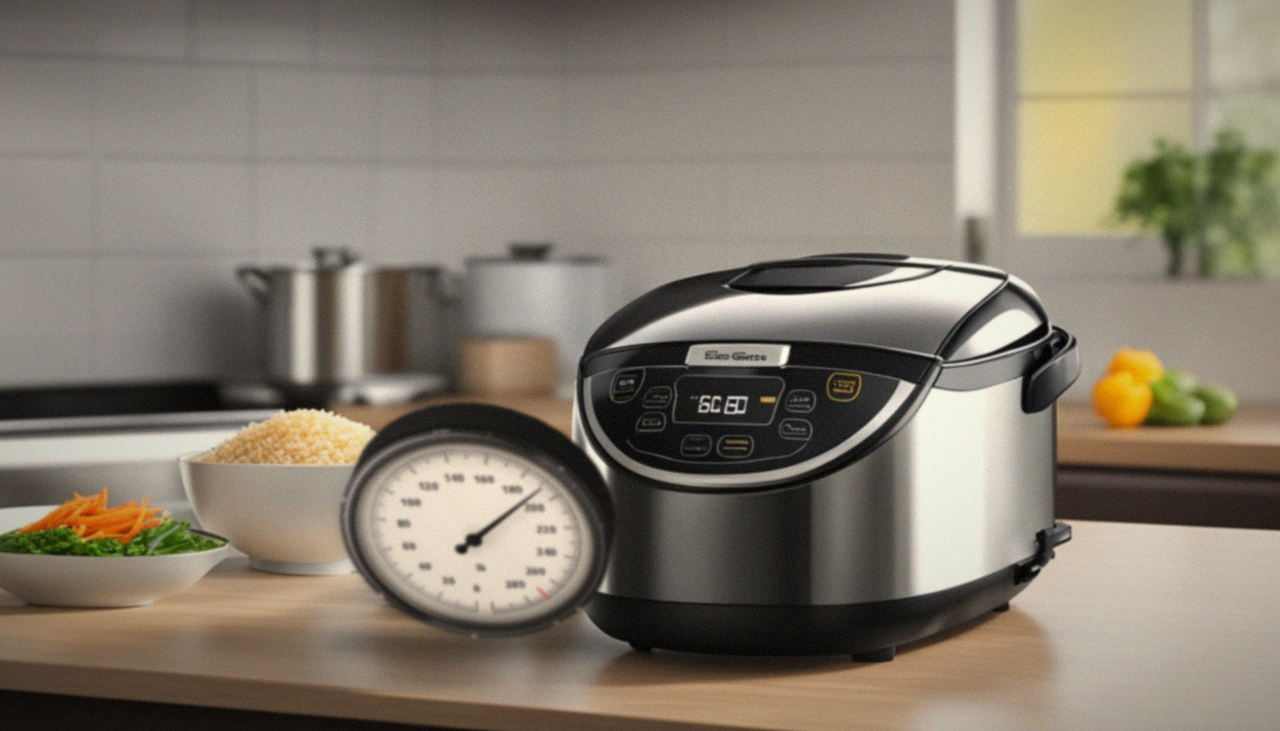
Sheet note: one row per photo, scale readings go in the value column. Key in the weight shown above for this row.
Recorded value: 190 lb
